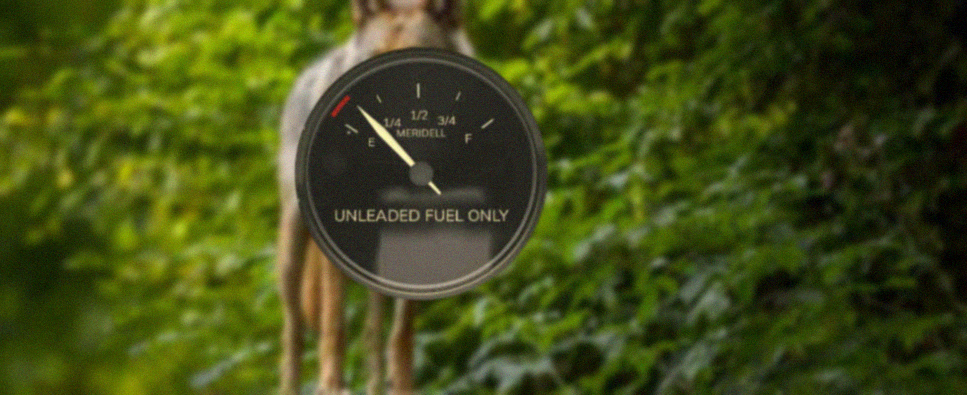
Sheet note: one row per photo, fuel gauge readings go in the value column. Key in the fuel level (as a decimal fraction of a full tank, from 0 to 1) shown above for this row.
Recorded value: 0.125
